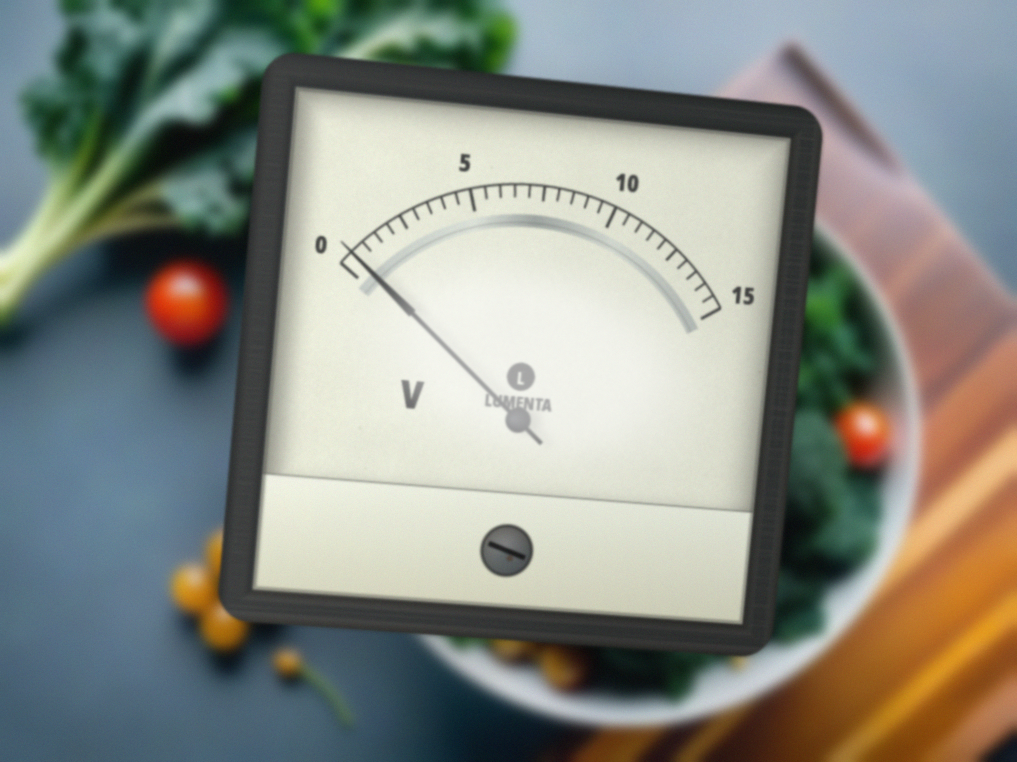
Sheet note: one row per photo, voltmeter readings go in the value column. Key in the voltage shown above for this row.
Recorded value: 0.5 V
